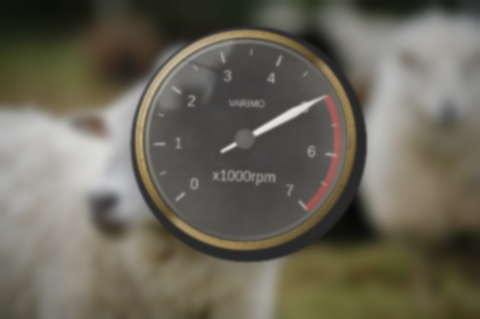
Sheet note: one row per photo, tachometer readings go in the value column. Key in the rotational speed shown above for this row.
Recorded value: 5000 rpm
